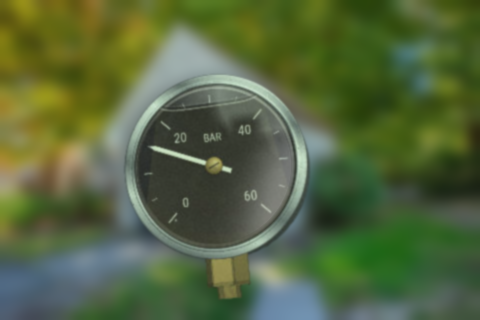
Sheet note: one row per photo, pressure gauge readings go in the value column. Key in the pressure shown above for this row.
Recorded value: 15 bar
